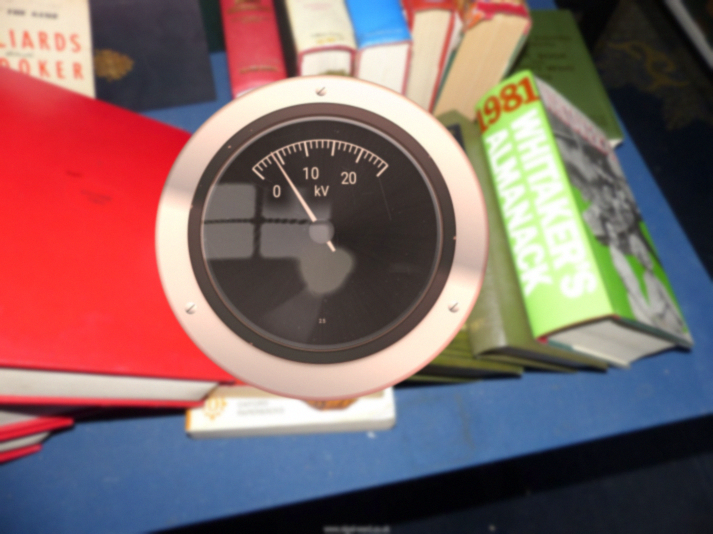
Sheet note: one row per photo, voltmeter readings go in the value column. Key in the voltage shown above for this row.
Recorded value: 4 kV
